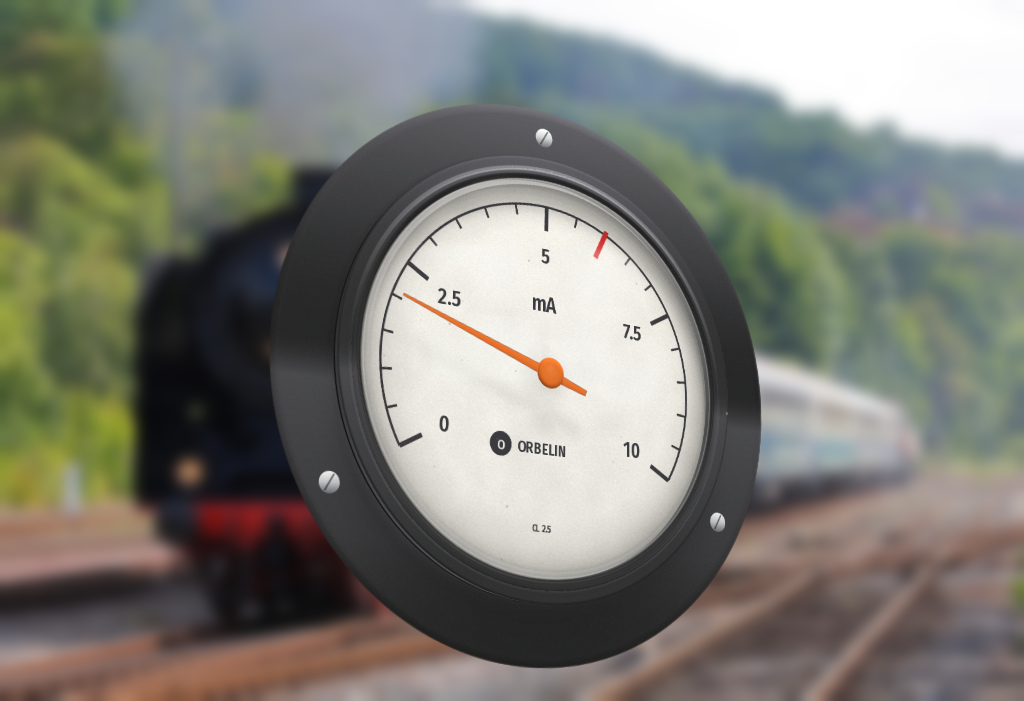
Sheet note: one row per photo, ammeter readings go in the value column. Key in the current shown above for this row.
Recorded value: 2 mA
